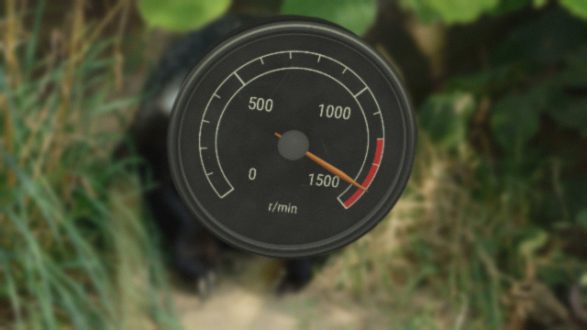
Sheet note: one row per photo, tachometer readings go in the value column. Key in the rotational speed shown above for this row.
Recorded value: 1400 rpm
